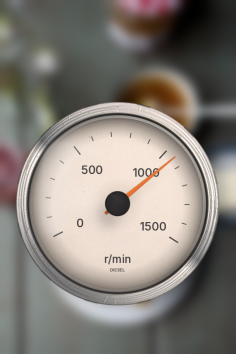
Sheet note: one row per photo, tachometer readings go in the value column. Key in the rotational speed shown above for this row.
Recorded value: 1050 rpm
